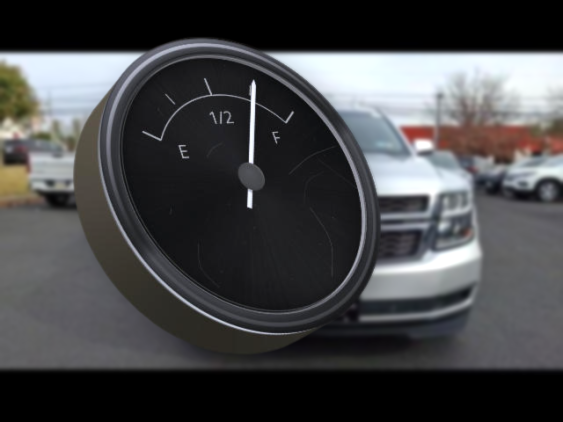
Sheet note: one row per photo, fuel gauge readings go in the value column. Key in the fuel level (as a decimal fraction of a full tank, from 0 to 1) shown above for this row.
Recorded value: 0.75
